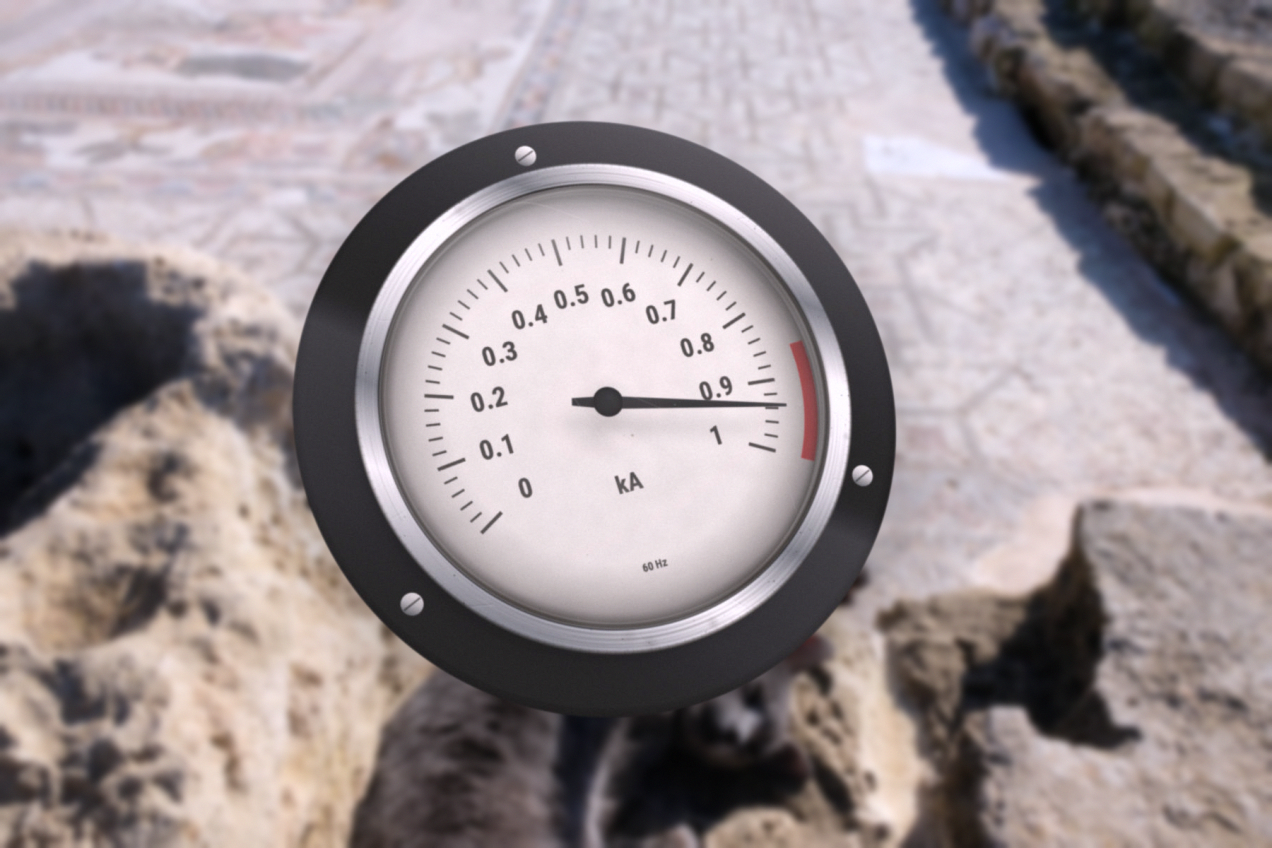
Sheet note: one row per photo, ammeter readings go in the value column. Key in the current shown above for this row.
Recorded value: 0.94 kA
